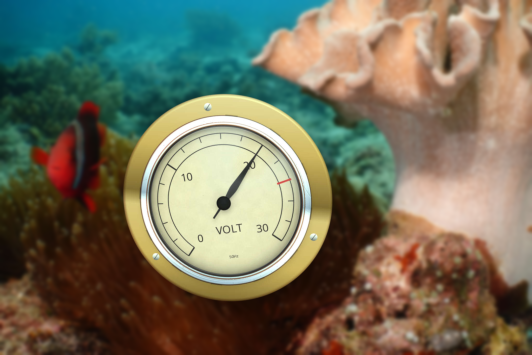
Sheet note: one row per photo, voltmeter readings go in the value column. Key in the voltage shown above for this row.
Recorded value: 20 V
